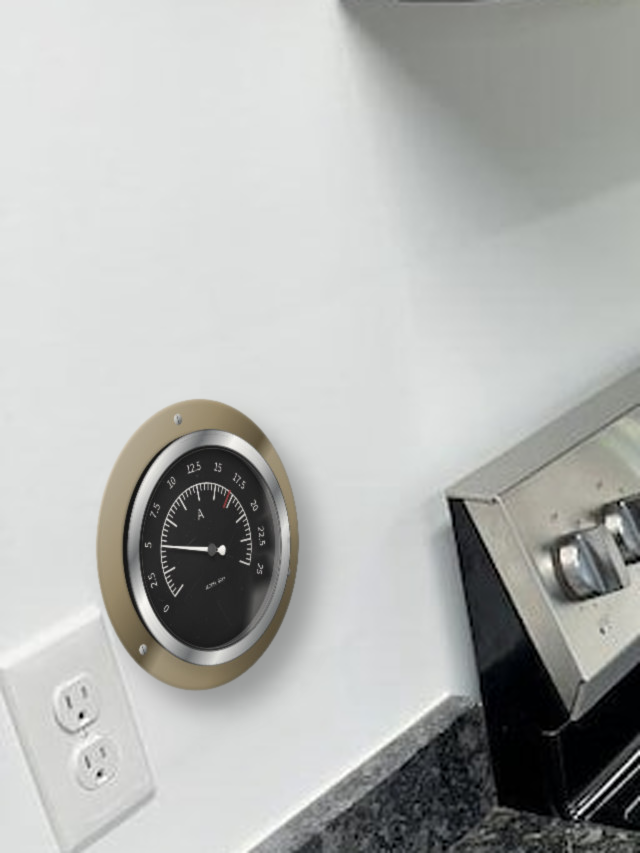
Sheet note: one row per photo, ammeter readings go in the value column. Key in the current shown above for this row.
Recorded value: 5 A
